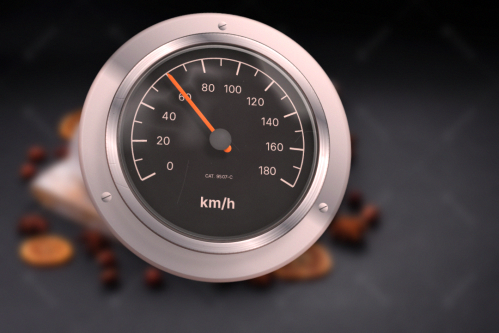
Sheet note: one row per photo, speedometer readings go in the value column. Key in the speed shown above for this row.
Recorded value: 60 km/h
